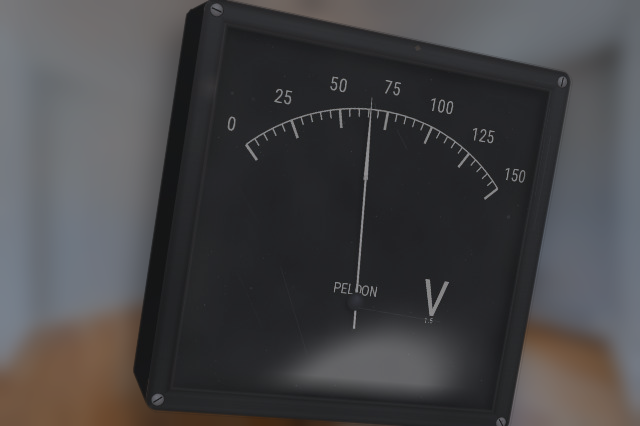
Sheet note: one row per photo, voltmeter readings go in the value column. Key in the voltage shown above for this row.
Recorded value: 65 V
